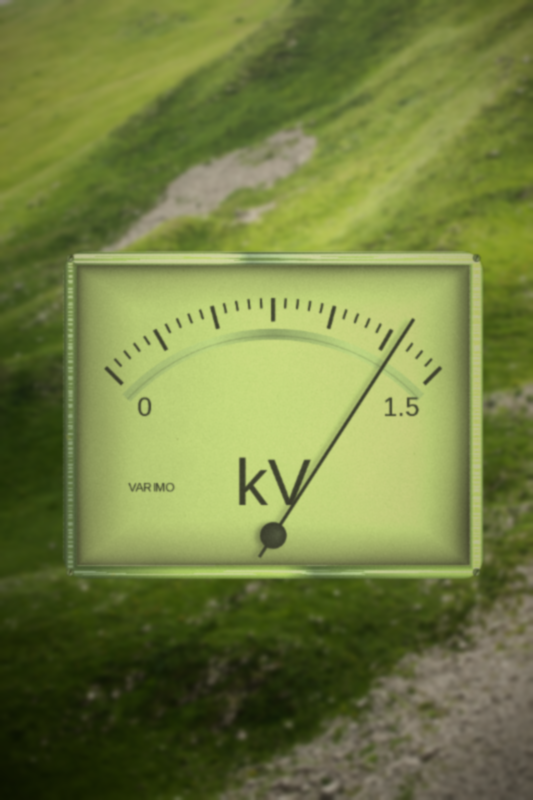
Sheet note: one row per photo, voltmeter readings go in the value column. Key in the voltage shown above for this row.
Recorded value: 1.3 kV
